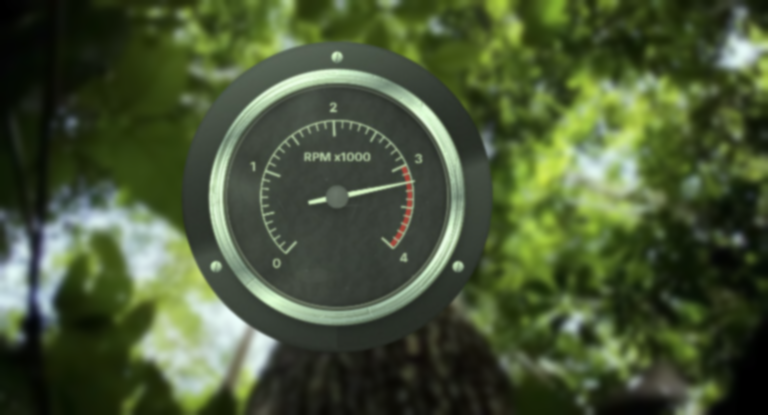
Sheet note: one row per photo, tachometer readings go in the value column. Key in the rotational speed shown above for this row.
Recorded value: 3200 rpm
